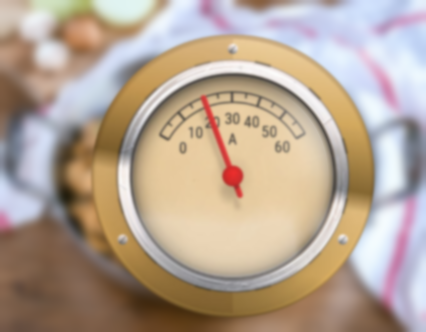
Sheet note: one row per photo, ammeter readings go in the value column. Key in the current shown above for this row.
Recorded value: 20 A
